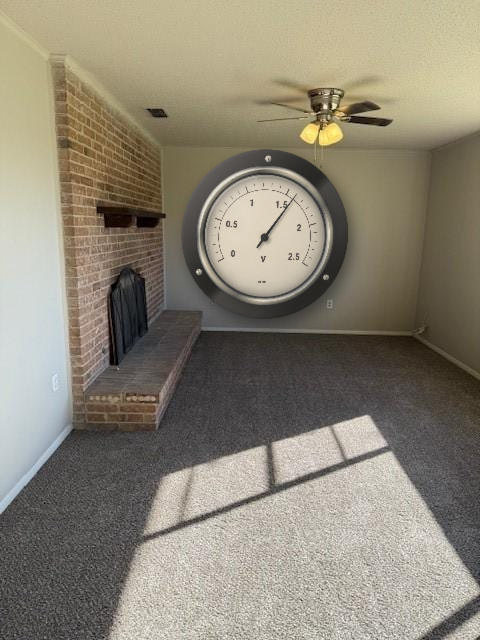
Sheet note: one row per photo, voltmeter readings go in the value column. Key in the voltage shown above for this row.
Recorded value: 1.6 V
